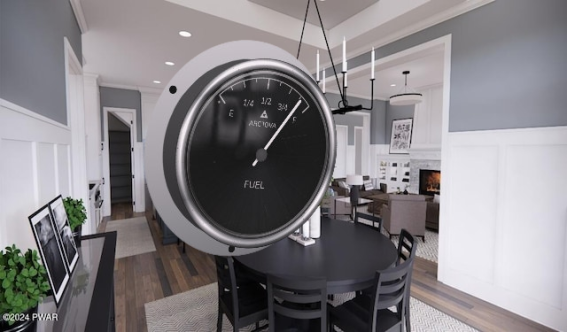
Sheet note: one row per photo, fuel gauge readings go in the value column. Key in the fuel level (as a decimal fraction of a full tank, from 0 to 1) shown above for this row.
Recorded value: 0.875
